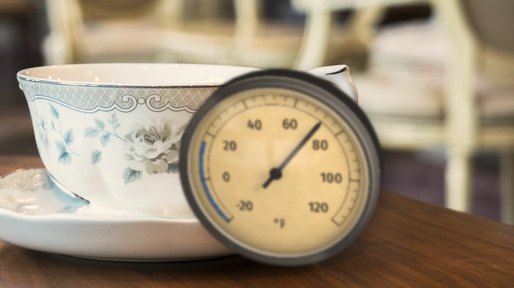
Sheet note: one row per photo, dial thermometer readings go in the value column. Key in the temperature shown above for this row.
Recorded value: 72 °F
